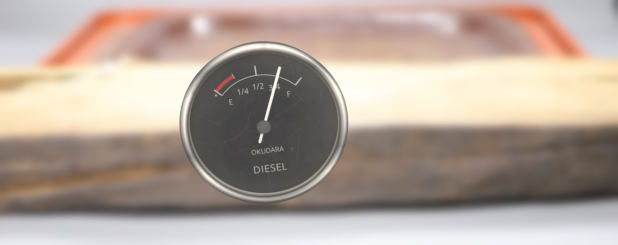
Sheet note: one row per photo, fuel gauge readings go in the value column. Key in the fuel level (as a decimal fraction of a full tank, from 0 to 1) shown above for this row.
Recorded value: 0.75
